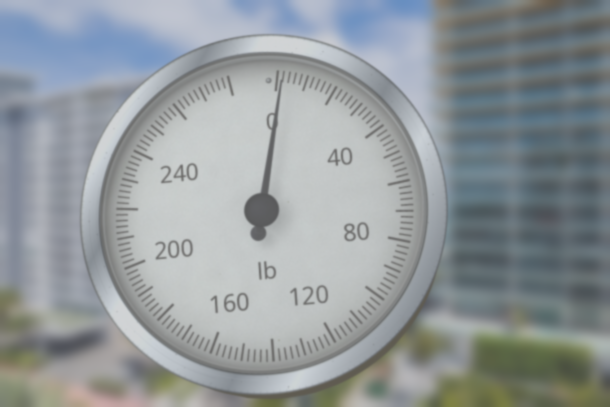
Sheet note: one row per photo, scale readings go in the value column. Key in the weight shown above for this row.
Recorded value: 2 lb
